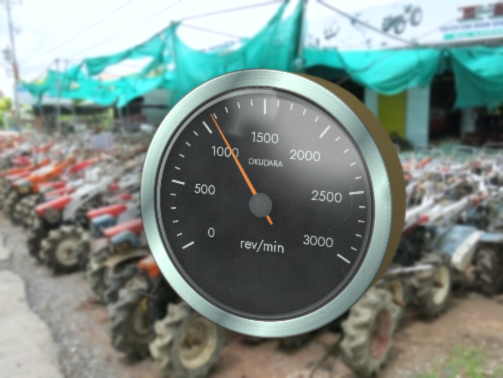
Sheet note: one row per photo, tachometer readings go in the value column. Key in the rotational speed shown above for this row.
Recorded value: 1100 rpm
